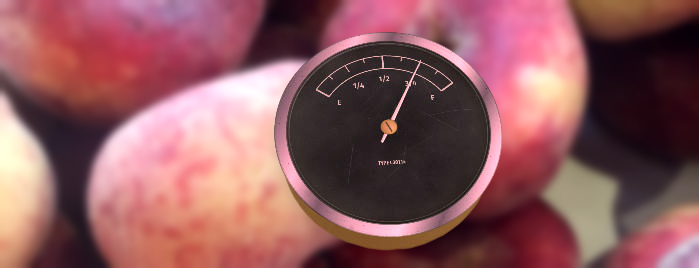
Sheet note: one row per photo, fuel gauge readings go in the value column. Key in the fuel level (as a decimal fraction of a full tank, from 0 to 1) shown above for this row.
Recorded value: 0.75
